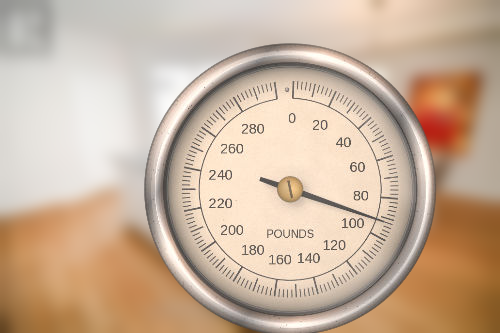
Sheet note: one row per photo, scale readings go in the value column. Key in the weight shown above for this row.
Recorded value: 92 lb
